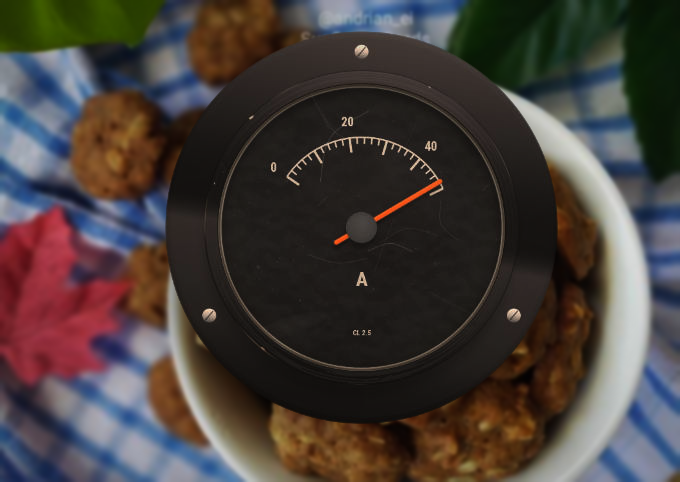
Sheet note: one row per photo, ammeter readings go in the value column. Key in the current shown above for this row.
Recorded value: 48 A
